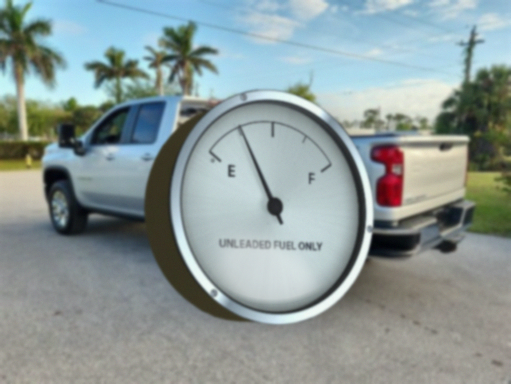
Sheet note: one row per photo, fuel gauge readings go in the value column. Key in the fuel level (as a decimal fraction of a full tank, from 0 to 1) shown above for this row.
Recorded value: 0.25
